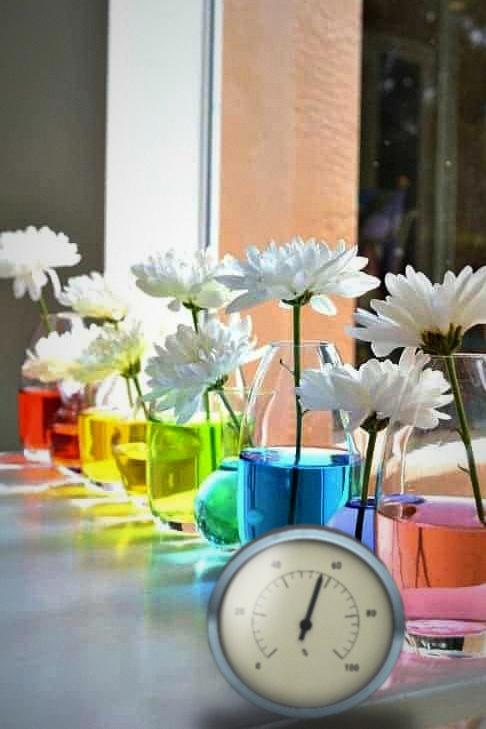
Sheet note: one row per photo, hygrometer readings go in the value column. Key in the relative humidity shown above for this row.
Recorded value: 56 %
